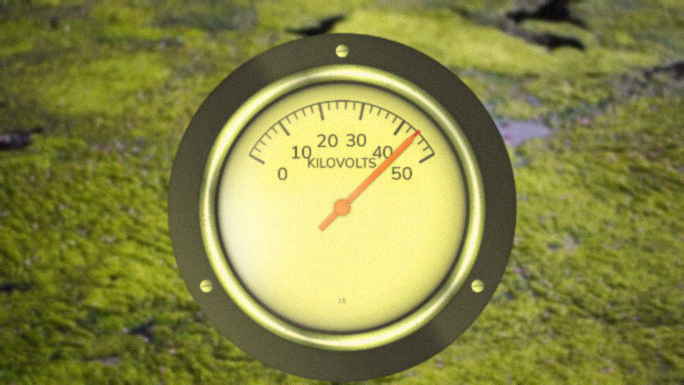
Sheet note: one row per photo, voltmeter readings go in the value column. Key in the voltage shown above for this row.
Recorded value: 44 kV
